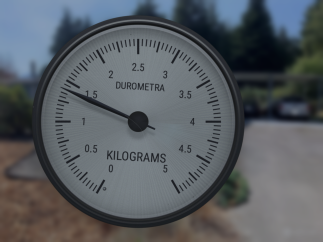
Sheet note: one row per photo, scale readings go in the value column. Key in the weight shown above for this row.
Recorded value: 1.4 kg
